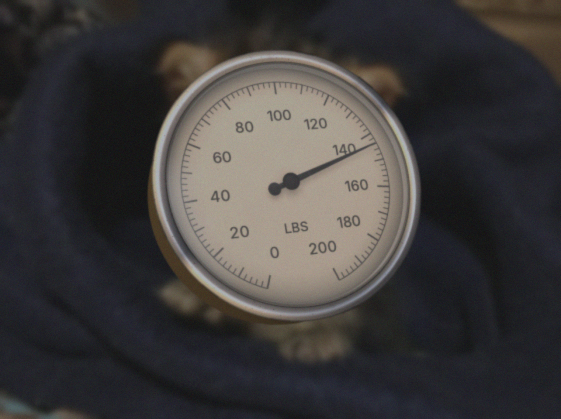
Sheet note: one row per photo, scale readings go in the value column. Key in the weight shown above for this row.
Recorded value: 144 lb
